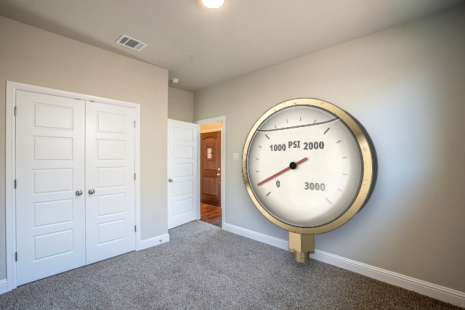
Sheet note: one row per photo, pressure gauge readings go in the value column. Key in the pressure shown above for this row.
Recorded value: 200 psi
